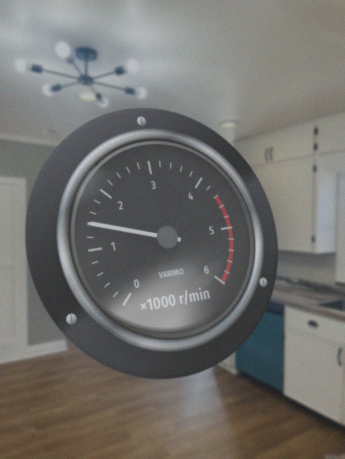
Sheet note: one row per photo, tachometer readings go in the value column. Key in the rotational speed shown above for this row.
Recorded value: 1400 rpm
